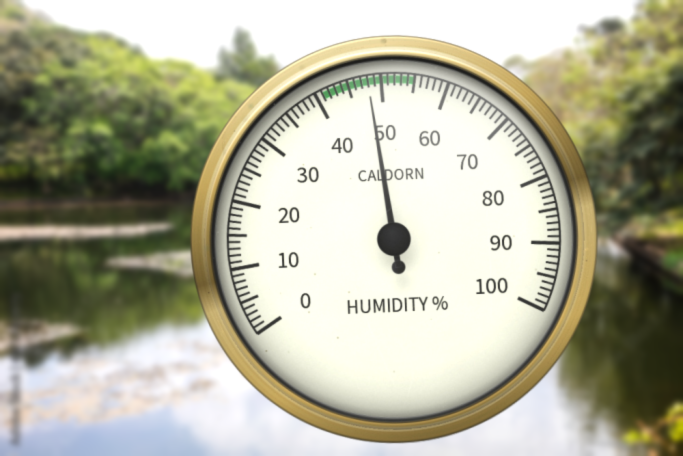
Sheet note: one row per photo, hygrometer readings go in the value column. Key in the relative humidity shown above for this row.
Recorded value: 48 %
